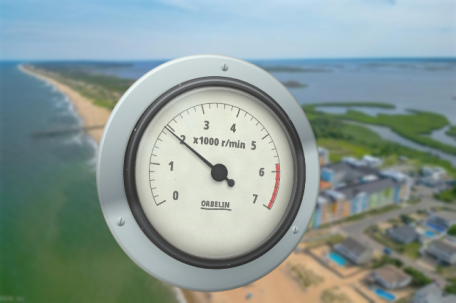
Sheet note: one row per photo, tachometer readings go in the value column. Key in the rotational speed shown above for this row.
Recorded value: 1900 rpm
